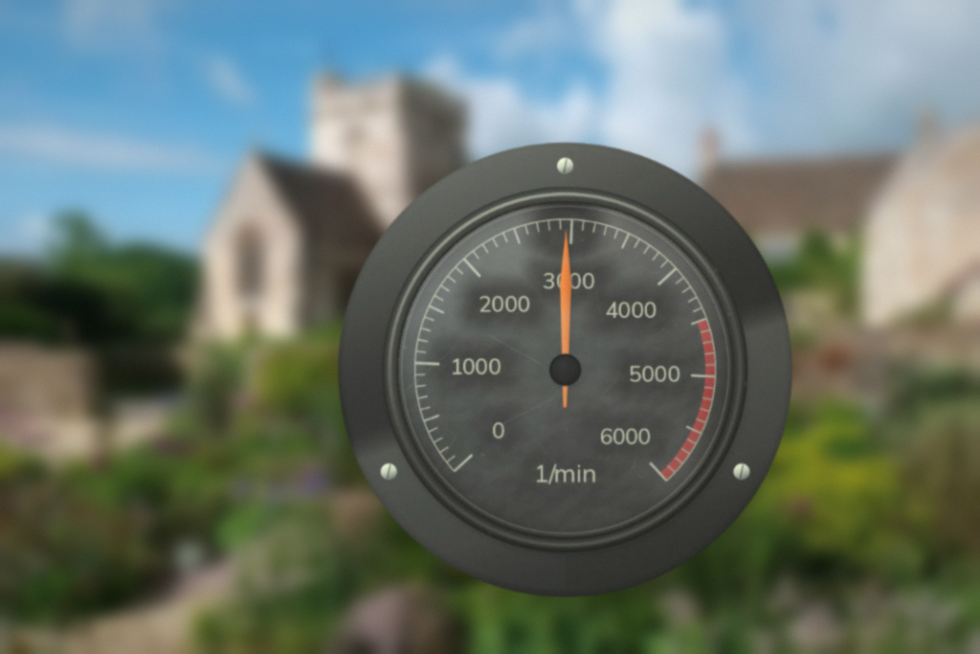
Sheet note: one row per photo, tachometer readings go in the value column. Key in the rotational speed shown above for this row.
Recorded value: 2950 rpm
